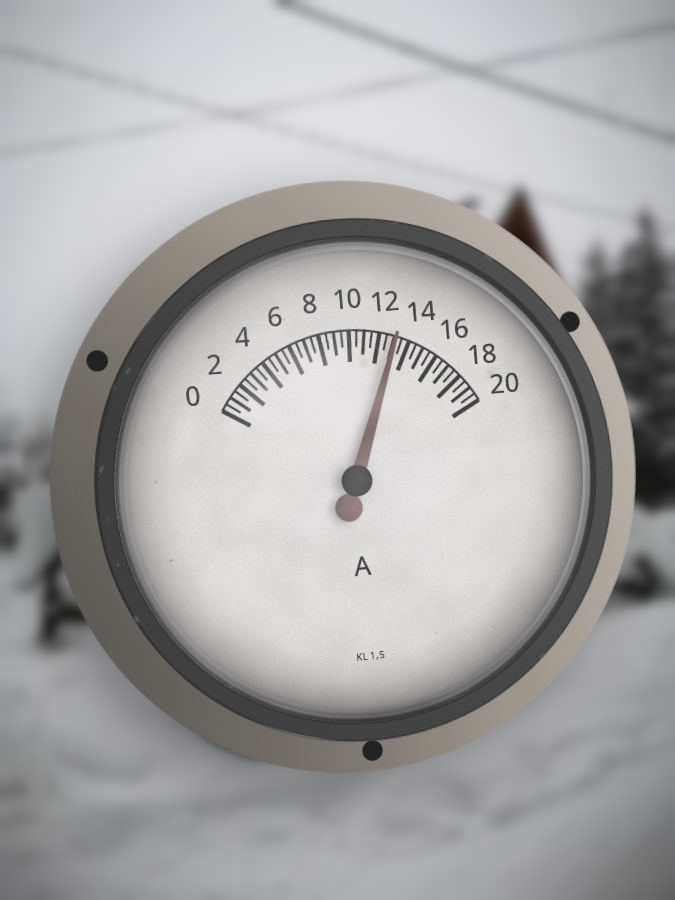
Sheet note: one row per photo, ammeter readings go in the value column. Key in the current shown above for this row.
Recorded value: 13 A
